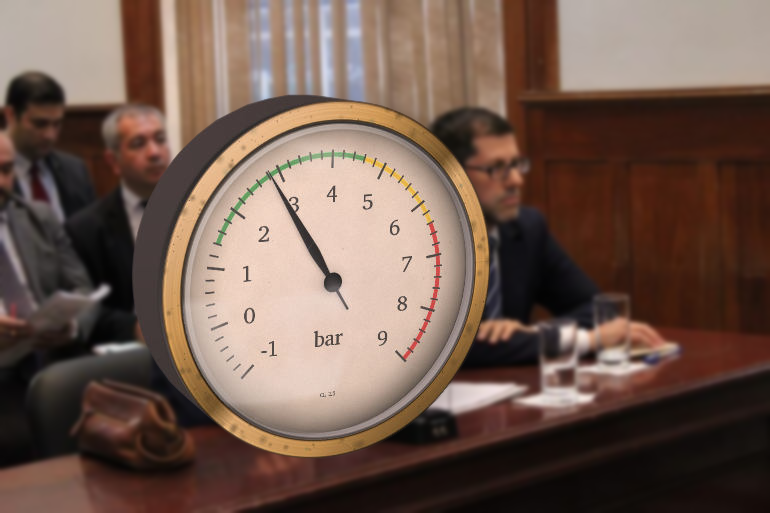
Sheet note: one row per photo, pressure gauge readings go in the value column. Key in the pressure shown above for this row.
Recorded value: 2.8 bar
